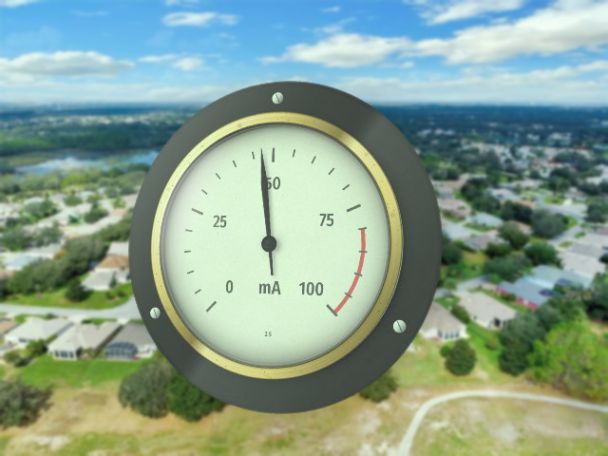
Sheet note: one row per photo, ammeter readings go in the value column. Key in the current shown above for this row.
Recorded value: 47.5 mA
